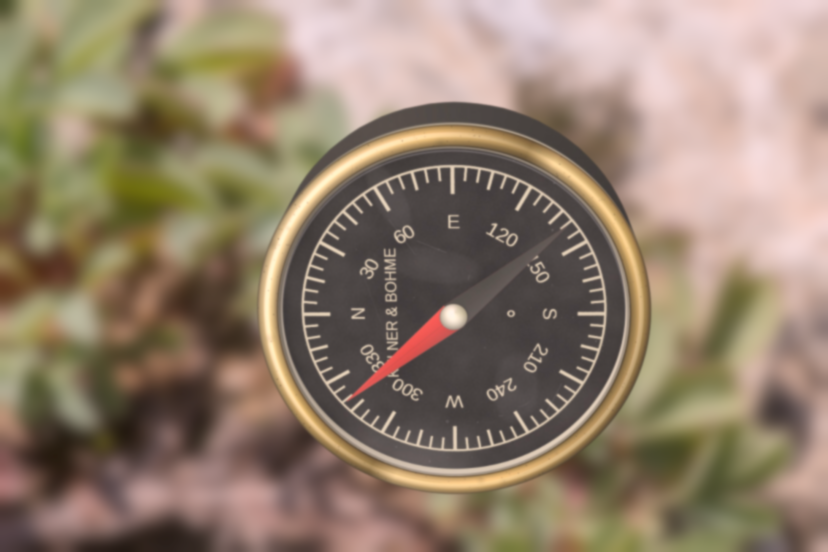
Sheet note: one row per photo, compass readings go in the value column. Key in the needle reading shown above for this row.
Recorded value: 320 °
